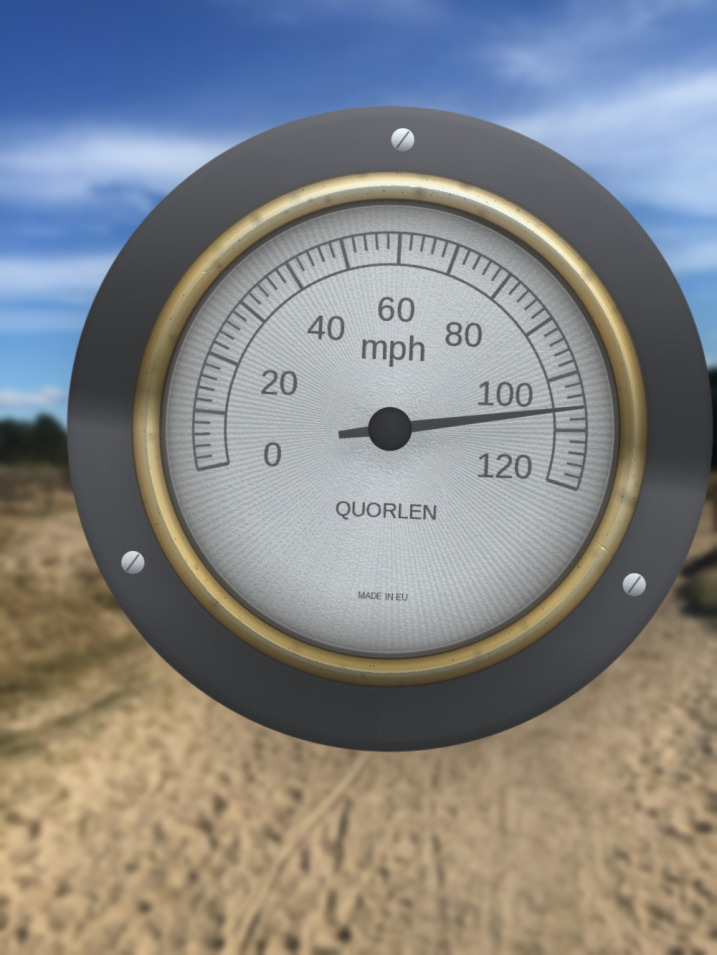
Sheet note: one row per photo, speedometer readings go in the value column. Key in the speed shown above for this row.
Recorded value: 106 mph
